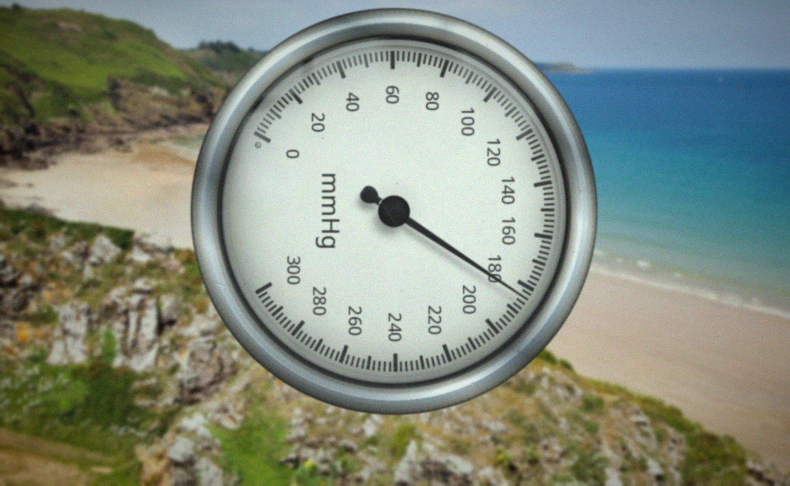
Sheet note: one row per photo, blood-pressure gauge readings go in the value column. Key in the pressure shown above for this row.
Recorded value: 184 mmHg
